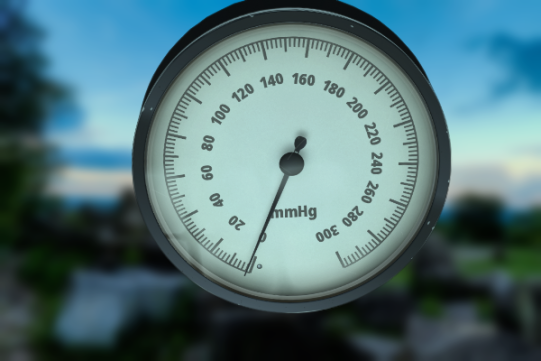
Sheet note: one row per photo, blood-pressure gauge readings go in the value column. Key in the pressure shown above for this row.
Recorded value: 2 mmHg
